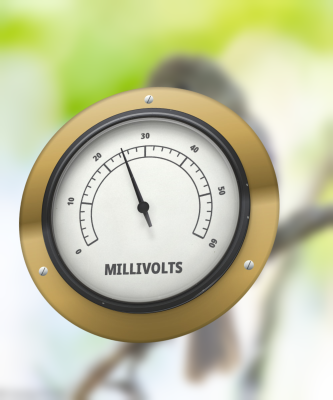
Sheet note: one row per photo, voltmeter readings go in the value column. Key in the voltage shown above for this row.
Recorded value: 25 mV
